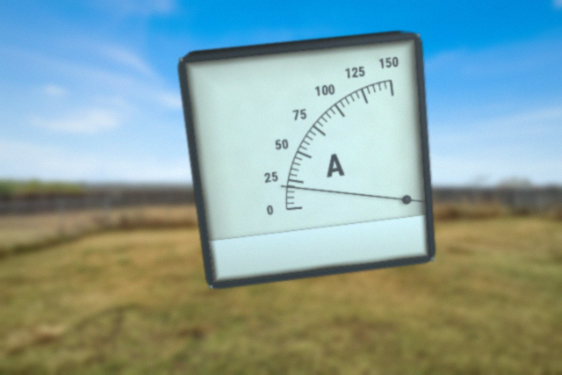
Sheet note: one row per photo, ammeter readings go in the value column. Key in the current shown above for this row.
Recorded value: 20 A
